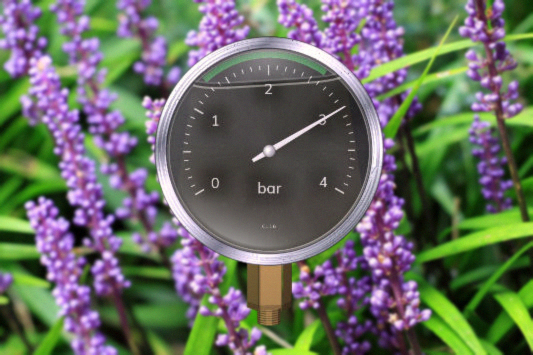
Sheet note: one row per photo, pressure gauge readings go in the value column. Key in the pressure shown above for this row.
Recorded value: 3 bar
